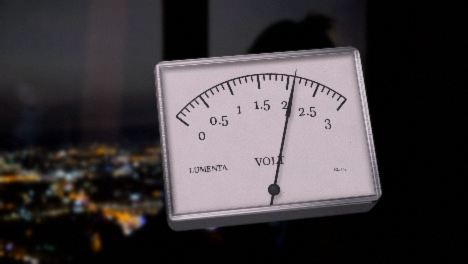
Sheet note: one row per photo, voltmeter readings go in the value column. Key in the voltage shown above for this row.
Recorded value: 2.1 V
